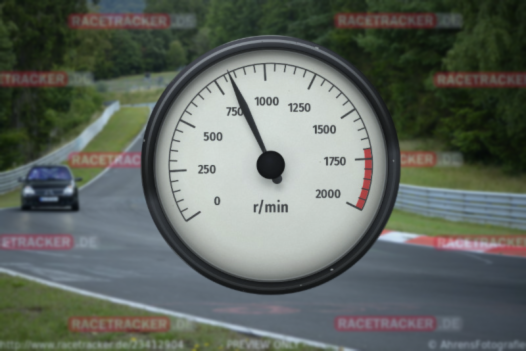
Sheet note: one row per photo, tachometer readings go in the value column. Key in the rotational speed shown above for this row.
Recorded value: 825 rpm
